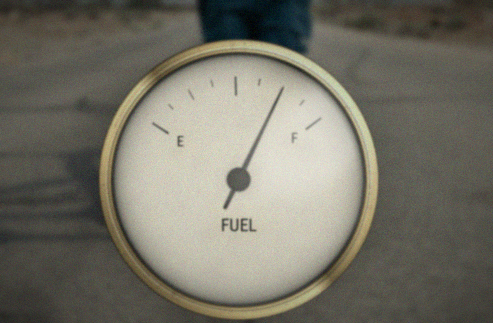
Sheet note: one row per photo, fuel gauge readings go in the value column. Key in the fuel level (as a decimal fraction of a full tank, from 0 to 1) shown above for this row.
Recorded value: 0.75
